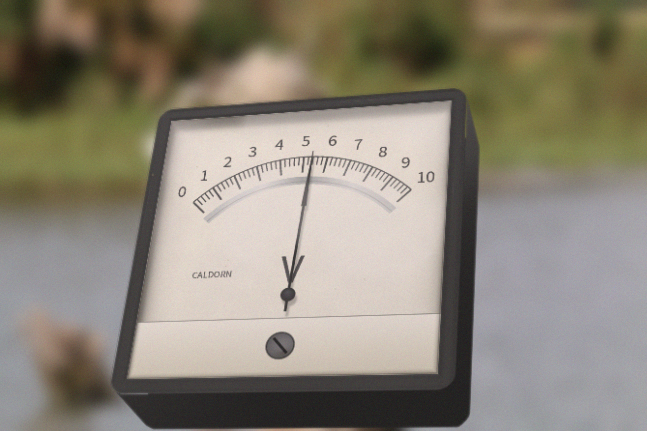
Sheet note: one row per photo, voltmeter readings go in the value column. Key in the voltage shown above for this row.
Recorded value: 5.4 V
